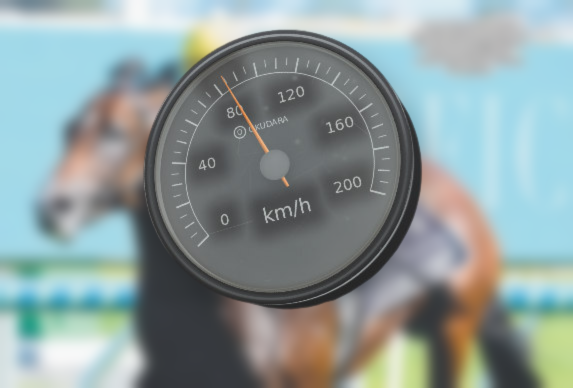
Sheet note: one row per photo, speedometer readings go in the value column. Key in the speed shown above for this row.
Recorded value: 85 km/h
